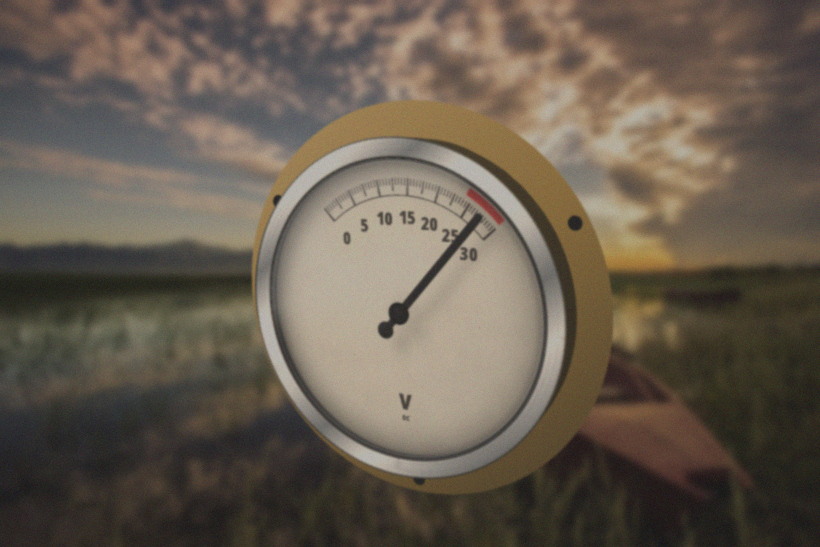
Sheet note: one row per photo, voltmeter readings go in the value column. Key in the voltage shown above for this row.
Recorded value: 27.5 V
